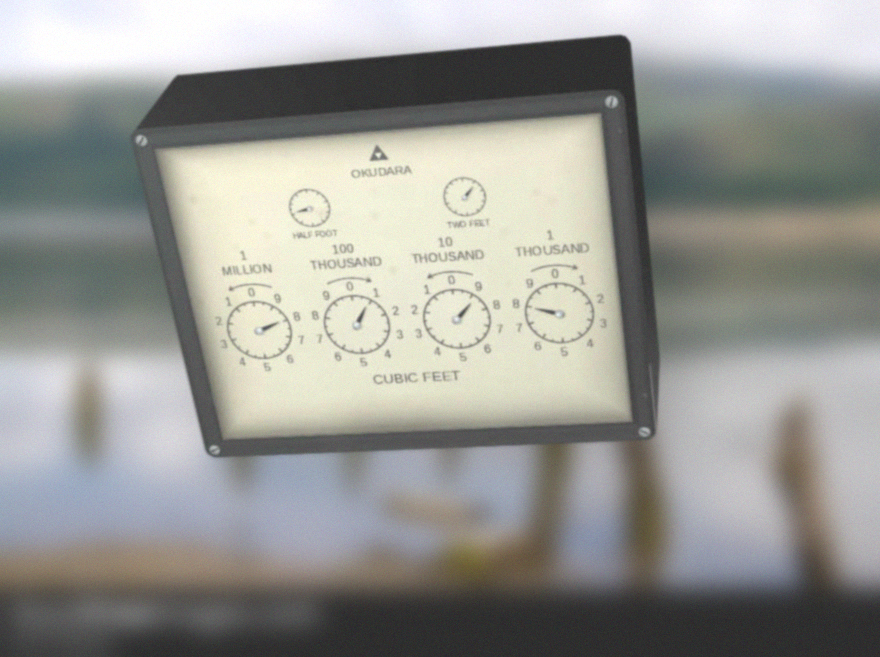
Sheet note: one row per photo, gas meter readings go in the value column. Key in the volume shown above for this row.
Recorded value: 808800 ft³
